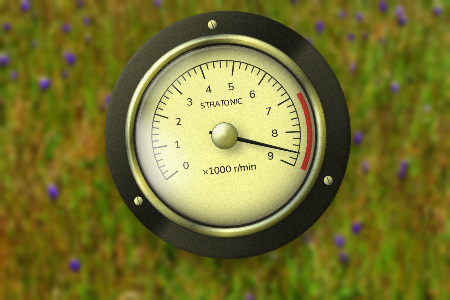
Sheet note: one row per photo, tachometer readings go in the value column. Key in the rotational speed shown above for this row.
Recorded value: 8600 rpm
